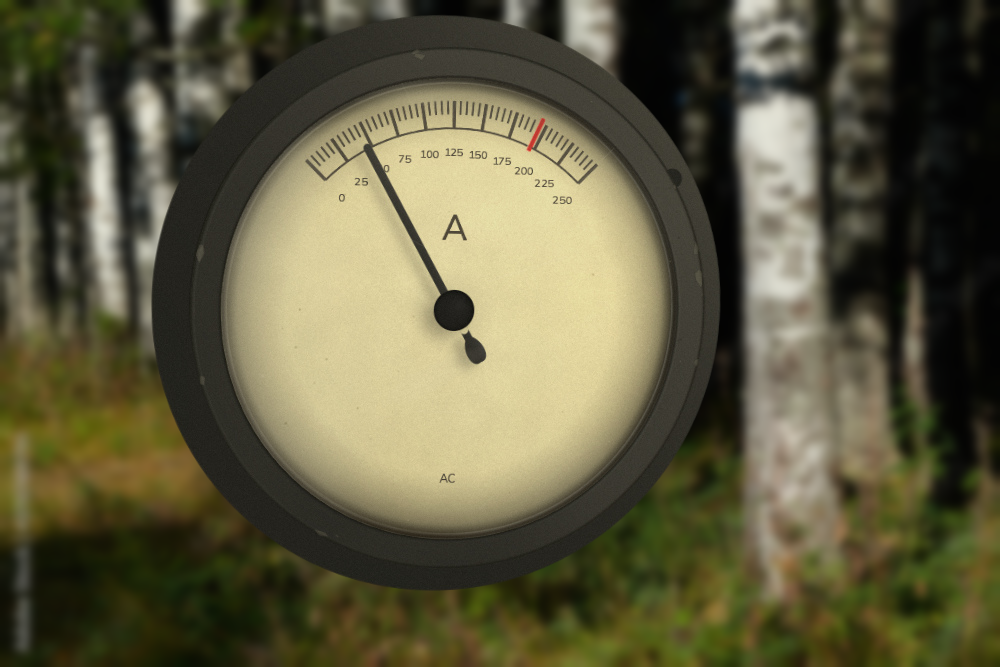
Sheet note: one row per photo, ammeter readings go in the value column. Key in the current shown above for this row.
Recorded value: 45 A
